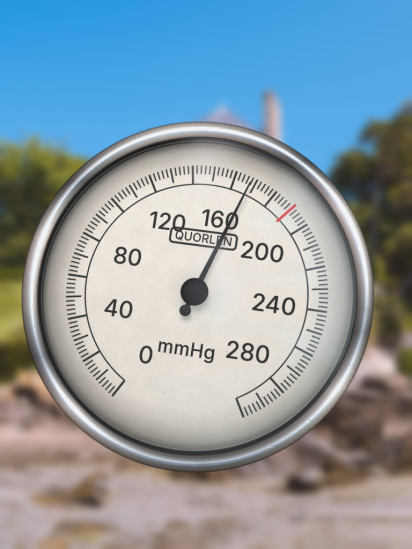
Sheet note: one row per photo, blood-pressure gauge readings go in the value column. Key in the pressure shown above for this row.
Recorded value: 168 mmHg
